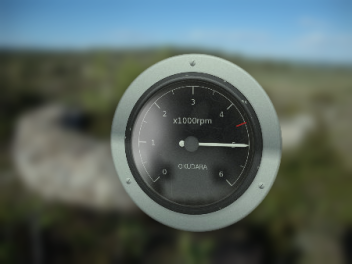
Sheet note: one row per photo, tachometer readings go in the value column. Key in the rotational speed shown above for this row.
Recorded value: 5000 rpm
